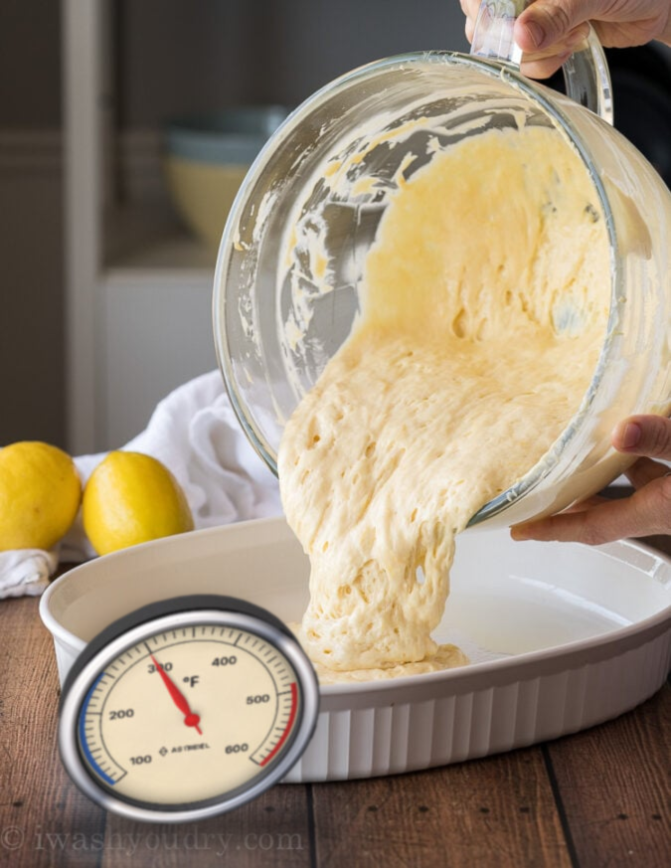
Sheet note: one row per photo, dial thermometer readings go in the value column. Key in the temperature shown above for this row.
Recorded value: 300 °F
